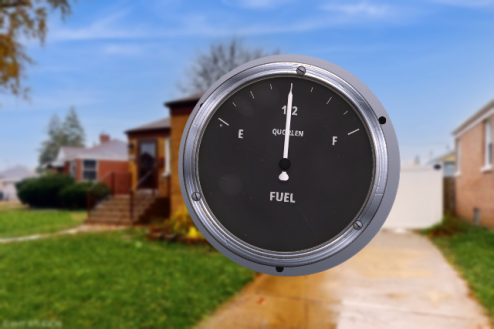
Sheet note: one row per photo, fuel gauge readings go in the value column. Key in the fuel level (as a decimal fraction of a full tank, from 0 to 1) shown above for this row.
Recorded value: 0.5
